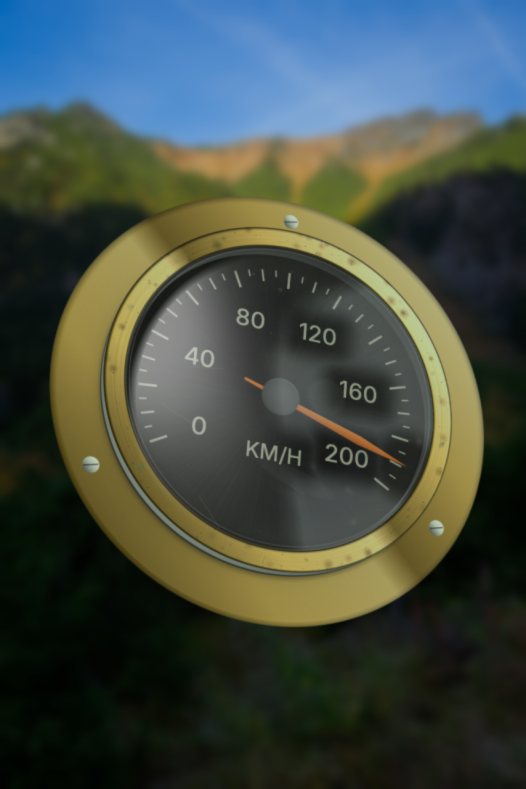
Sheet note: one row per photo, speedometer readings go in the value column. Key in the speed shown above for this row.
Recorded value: 190 km/h
